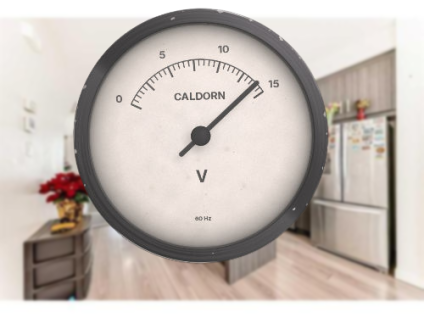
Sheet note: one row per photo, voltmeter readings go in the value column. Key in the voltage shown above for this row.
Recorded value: 14 V
